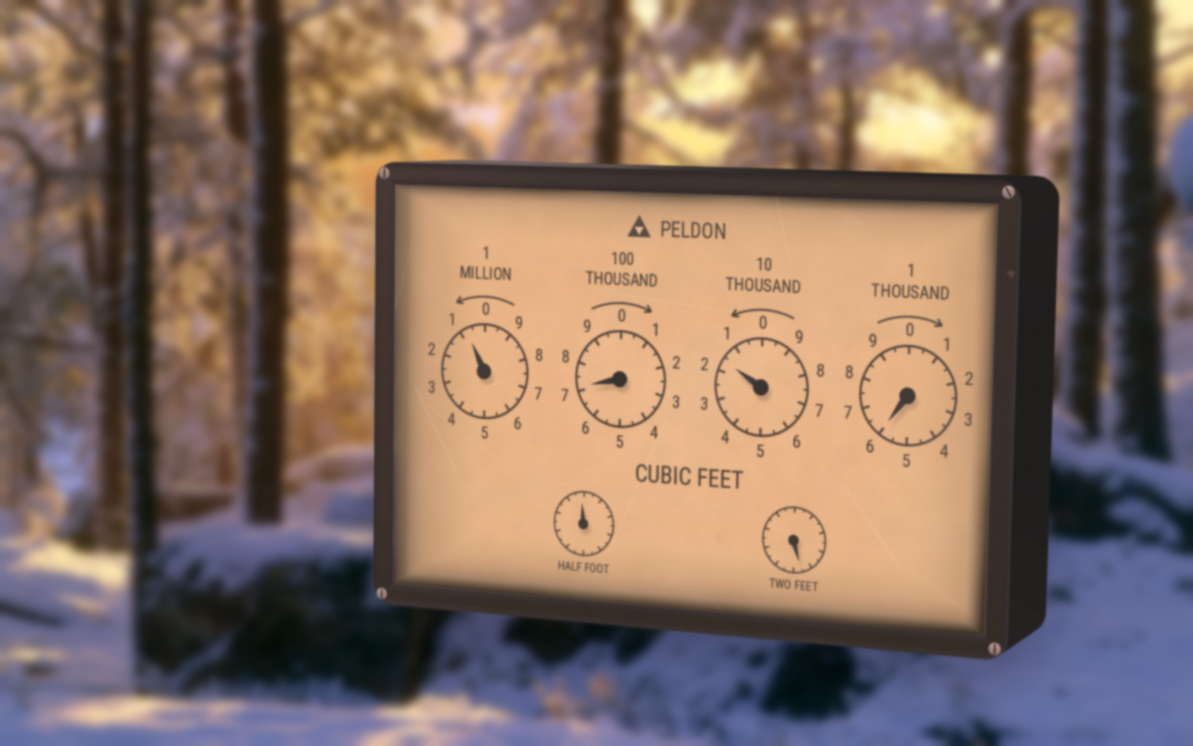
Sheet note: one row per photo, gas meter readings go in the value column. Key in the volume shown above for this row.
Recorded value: 71600 ft³
